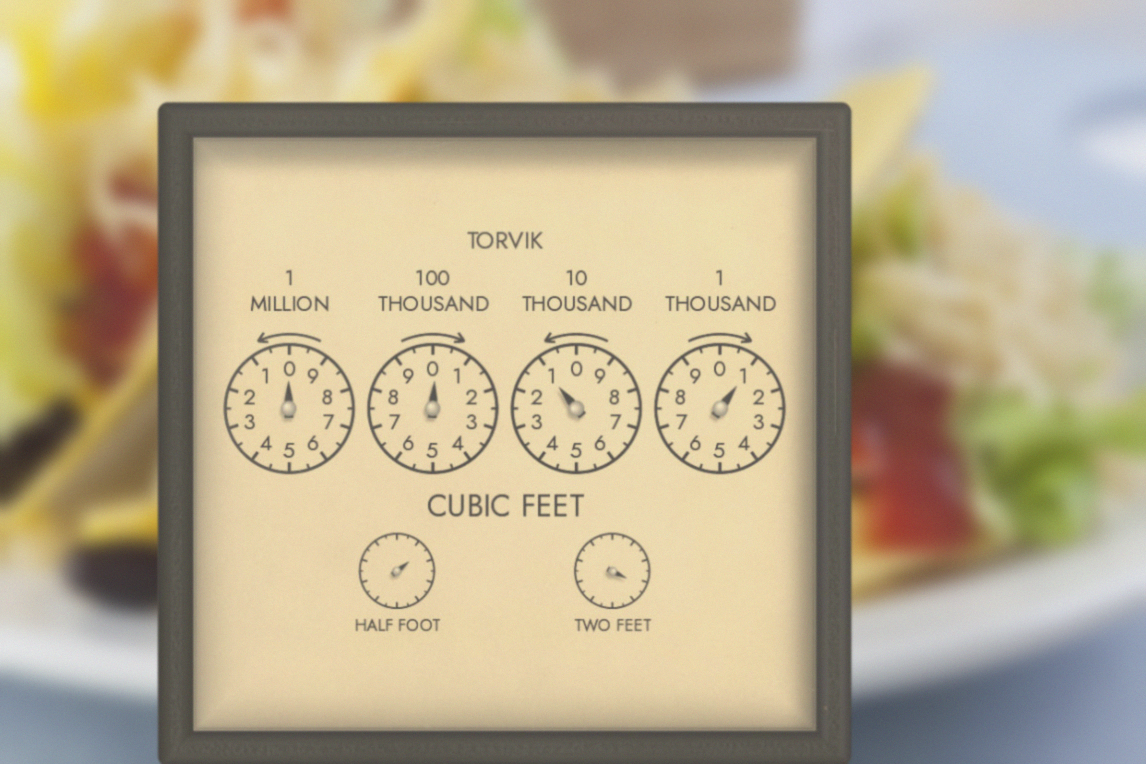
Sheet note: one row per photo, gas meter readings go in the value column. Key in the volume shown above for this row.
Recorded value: 1100 ft³
